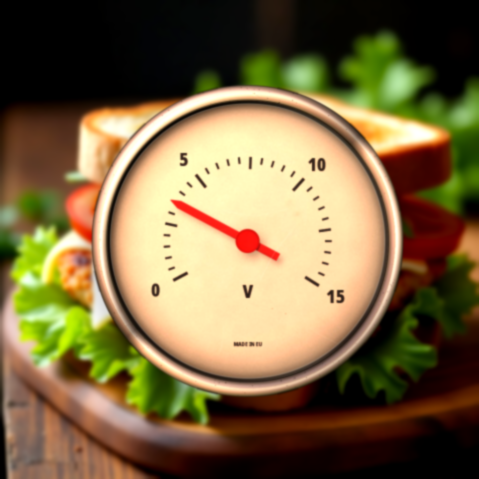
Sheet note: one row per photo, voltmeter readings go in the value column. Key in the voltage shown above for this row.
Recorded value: 3.5 V
